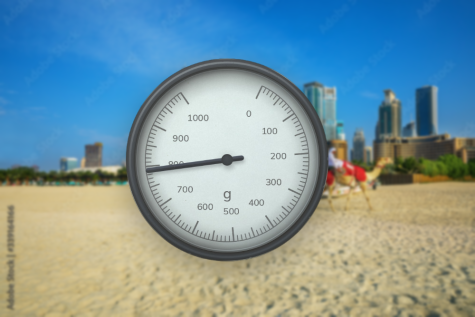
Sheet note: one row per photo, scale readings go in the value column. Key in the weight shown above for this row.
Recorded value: 790 g
